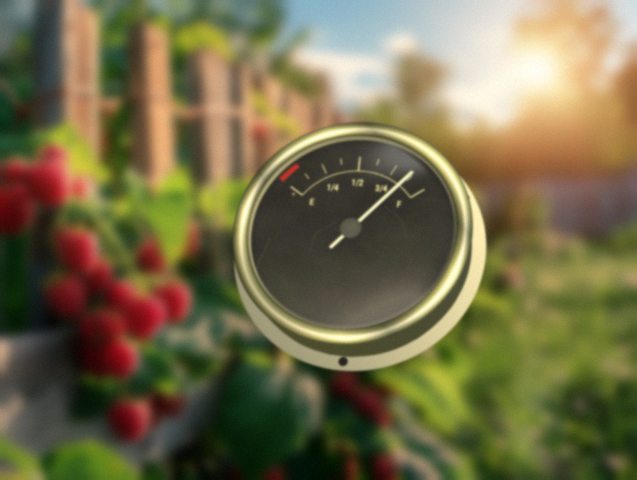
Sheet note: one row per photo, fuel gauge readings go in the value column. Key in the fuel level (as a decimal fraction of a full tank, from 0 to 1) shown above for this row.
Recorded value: 0.875
